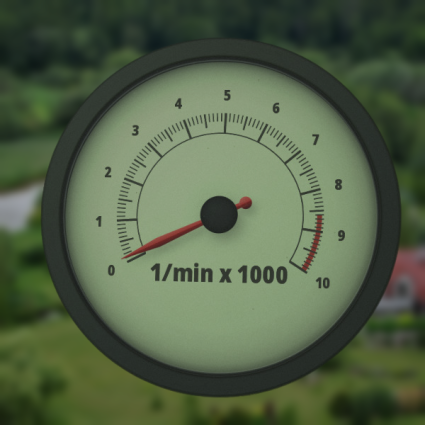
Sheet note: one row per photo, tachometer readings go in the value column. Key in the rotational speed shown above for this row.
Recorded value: 100 rpm
